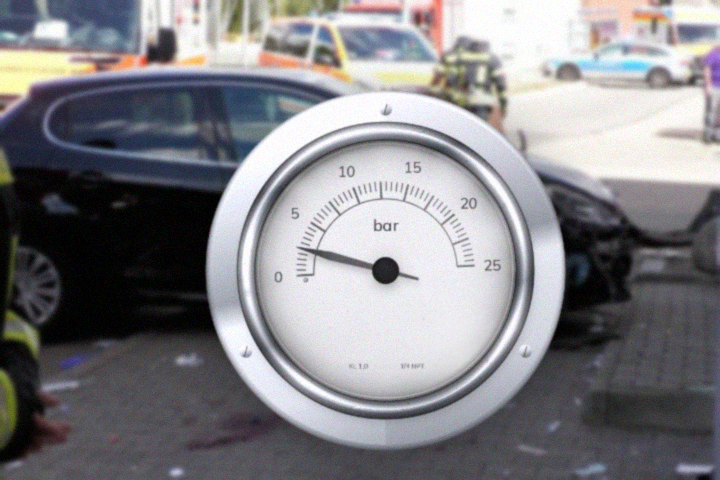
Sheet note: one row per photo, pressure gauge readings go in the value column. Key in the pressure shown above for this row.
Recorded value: 2.5 bar
